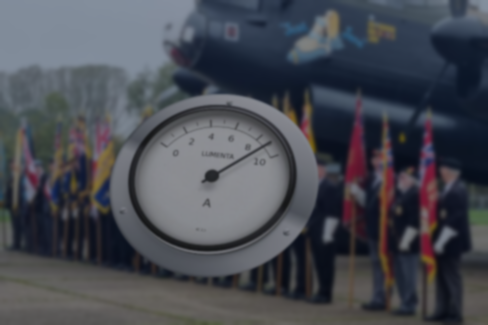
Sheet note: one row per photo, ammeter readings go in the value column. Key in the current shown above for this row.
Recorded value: 9 A
